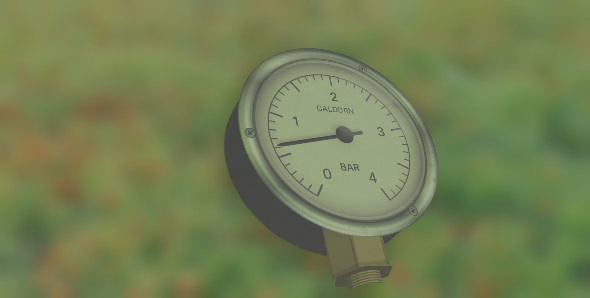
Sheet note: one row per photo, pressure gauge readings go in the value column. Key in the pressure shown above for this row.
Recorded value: 0.6 bar
